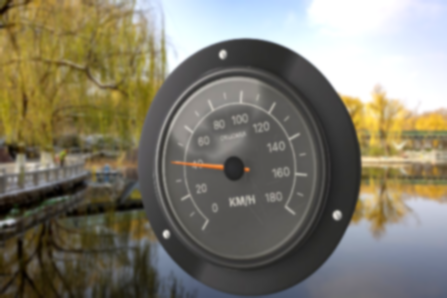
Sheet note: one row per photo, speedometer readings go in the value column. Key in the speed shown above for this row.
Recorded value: 40 km/h
